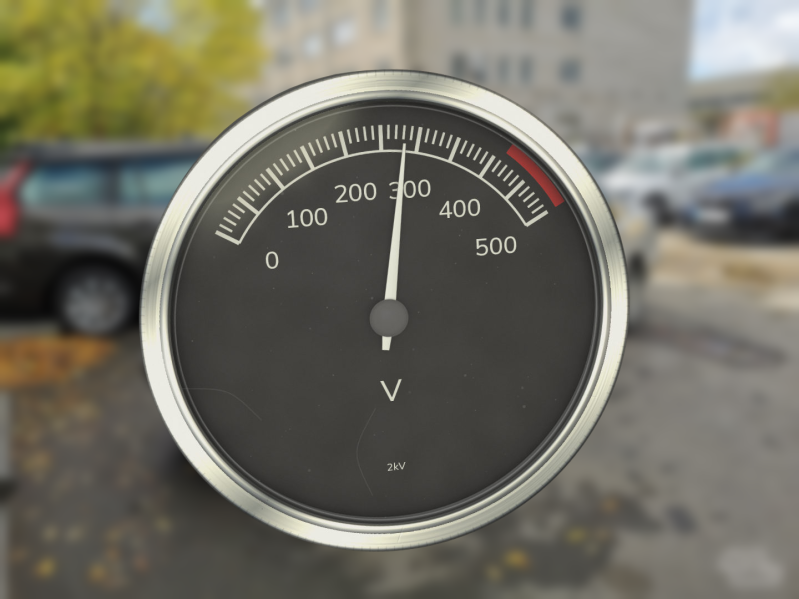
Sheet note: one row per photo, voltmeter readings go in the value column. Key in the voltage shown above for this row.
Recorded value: 280 V
